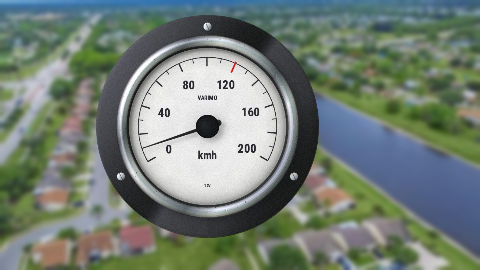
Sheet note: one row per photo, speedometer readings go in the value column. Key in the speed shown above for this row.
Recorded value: 10 km/h
